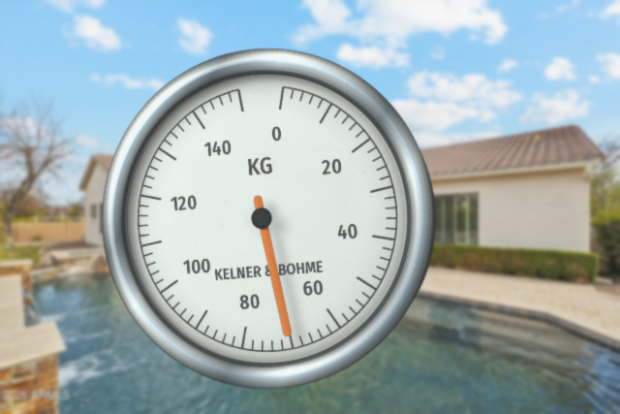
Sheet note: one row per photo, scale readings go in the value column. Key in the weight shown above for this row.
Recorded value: 70 kg
